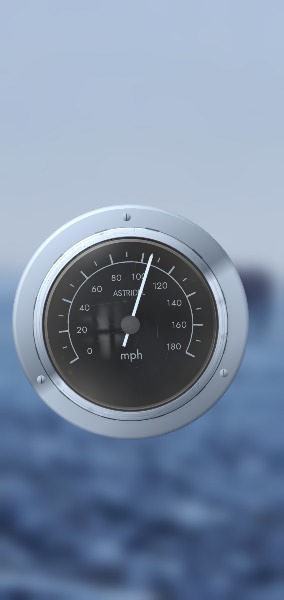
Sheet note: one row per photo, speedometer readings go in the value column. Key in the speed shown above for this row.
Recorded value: 105 mph
